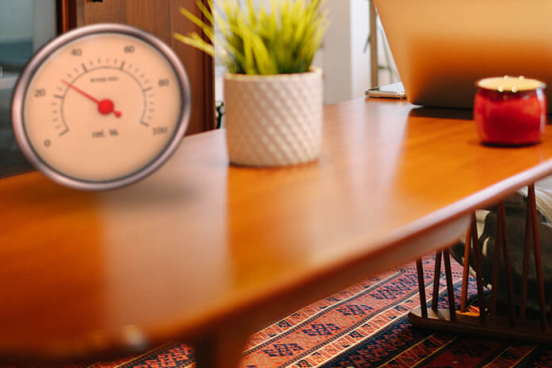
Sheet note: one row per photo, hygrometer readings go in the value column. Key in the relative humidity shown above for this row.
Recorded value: 28 %
